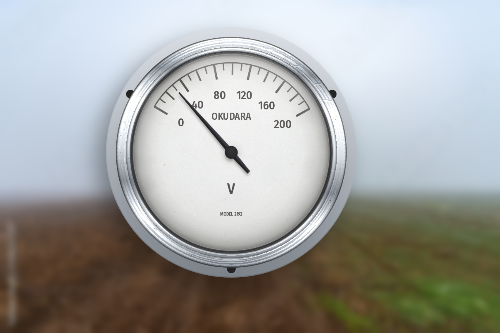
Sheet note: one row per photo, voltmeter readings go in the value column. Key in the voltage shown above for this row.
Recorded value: 30 V
